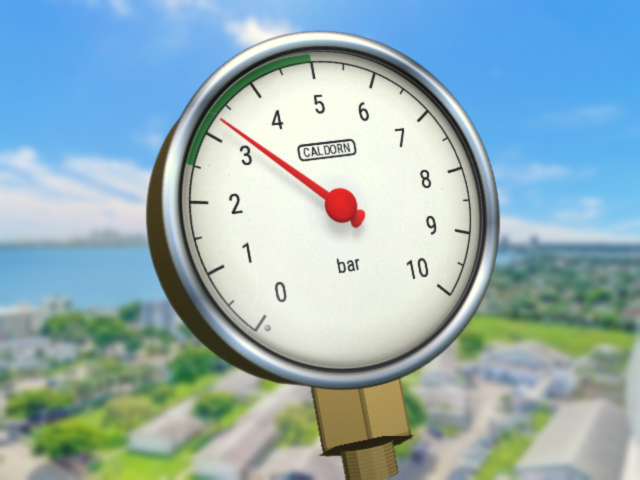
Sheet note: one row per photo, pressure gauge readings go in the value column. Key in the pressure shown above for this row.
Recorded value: 3.25 bar
